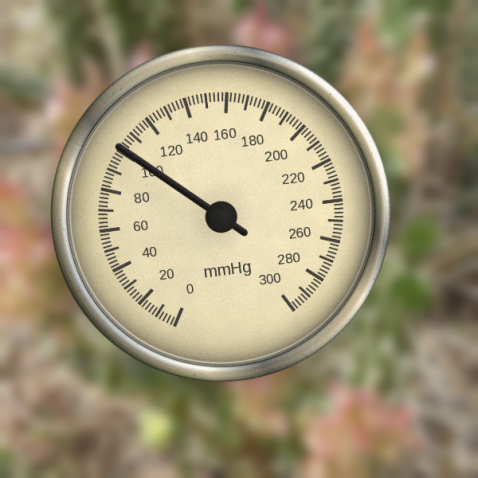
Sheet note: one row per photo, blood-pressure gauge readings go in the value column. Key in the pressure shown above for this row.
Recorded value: 102 mmHg
